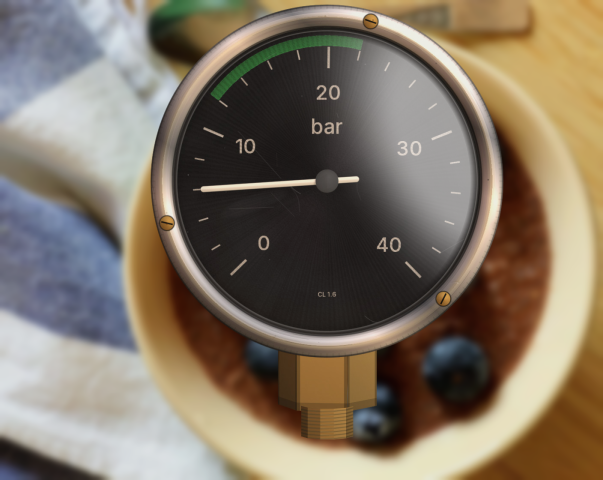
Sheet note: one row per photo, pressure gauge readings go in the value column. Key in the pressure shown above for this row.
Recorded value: 6 bar
